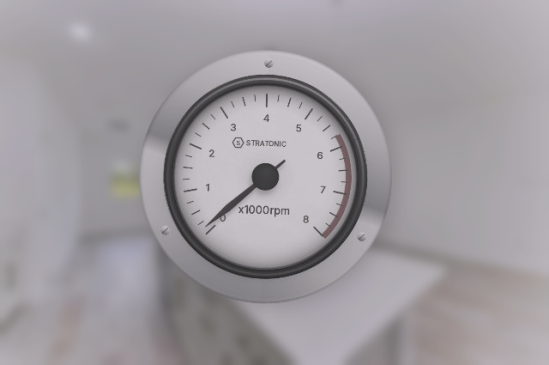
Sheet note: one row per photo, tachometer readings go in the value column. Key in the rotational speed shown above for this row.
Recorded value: 125 rpm
